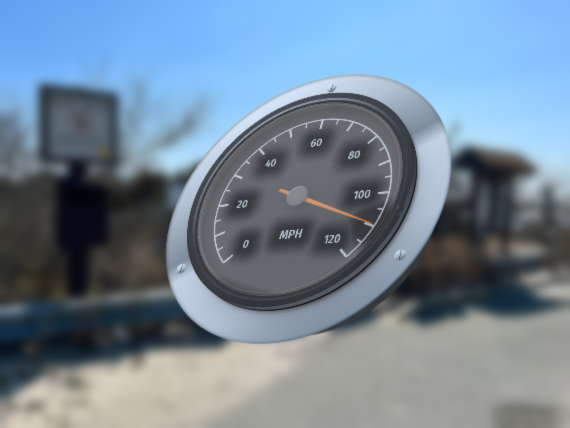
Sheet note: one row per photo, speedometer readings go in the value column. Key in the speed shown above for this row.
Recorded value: 110 mph
